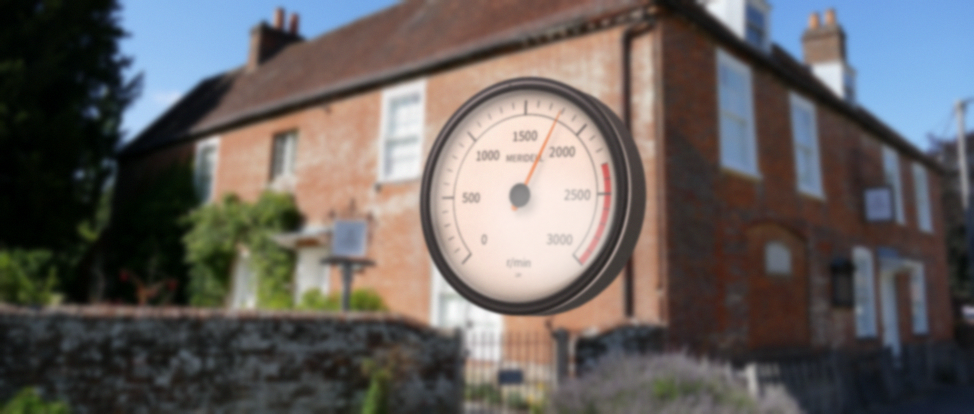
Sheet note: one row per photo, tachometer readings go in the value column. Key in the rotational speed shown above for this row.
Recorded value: 1800 rpm
